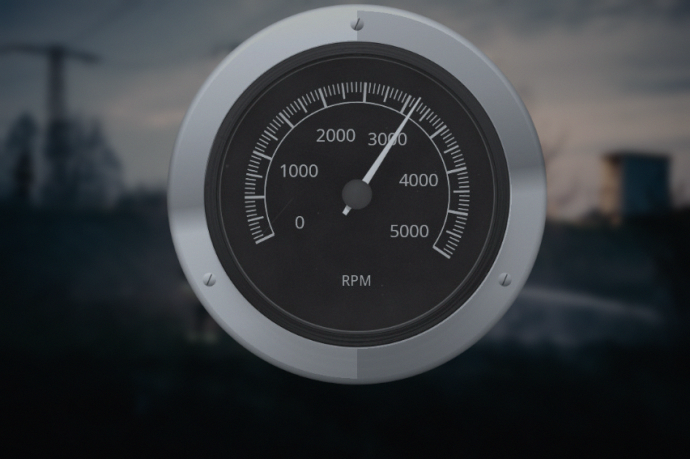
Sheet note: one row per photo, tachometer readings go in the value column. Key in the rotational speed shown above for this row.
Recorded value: 3100 rpm
